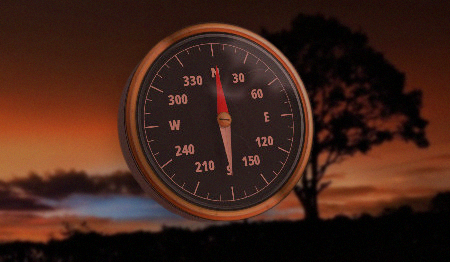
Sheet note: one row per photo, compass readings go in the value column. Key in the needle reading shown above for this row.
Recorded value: 0 °
